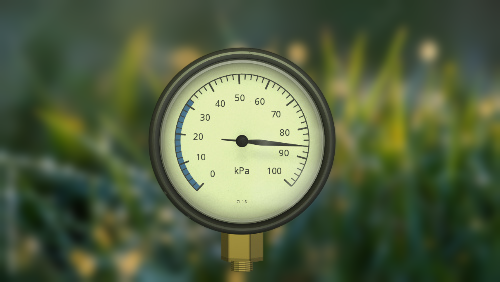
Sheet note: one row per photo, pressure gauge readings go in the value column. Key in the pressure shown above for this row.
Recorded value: 86 kPa
